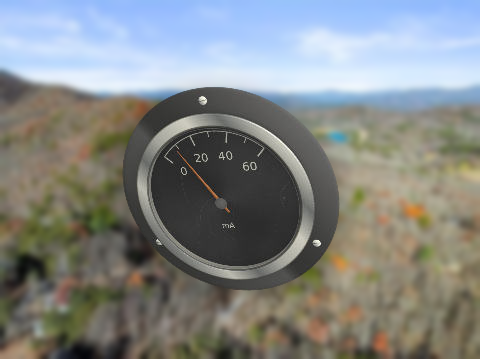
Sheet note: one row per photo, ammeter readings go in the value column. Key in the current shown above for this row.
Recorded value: 10 mA
